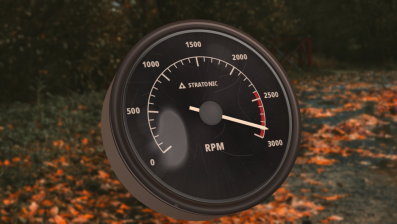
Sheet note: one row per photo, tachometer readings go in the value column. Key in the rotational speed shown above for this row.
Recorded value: 2900 rpm
